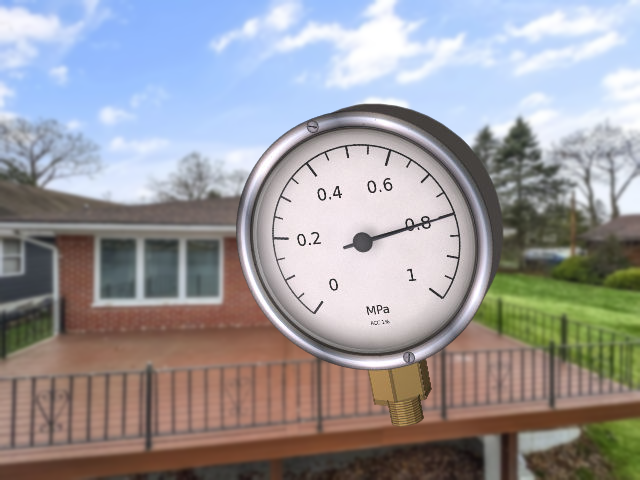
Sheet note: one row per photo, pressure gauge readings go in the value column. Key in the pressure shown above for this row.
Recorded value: 0.8 MPa
